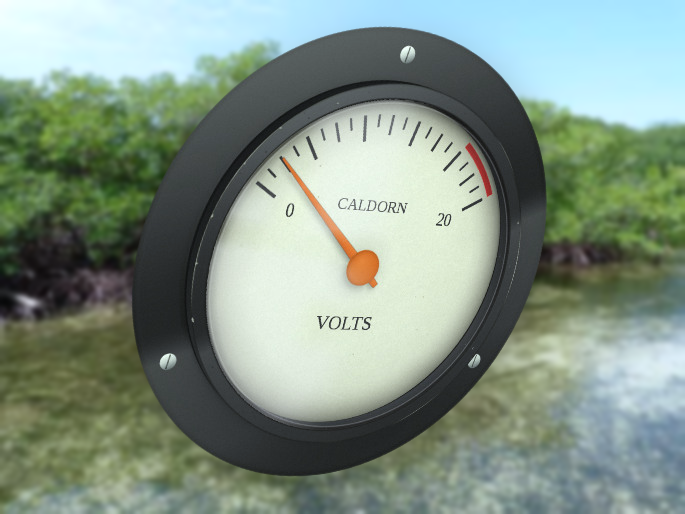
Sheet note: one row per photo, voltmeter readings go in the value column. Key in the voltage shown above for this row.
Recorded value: 2 V
